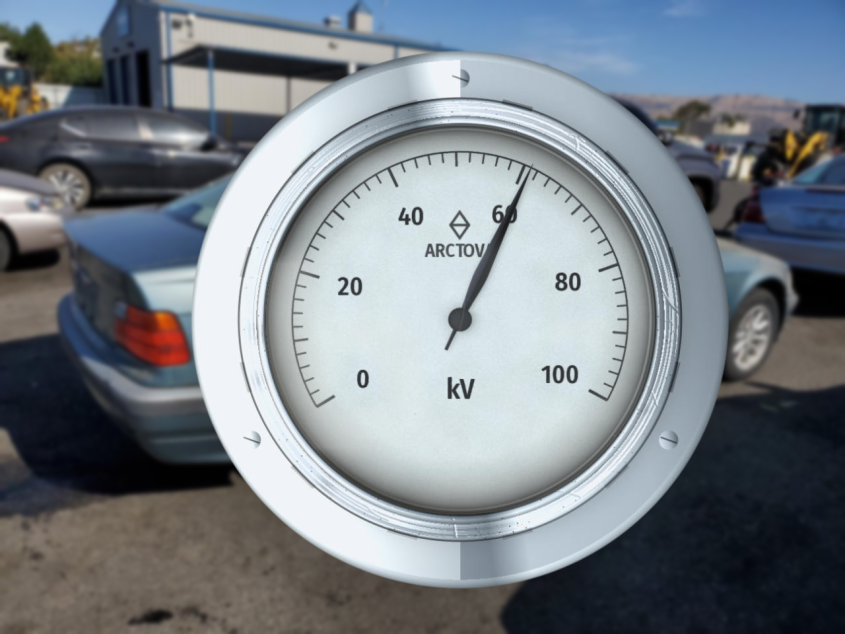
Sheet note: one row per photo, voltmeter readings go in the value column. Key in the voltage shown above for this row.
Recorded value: 61 kV
